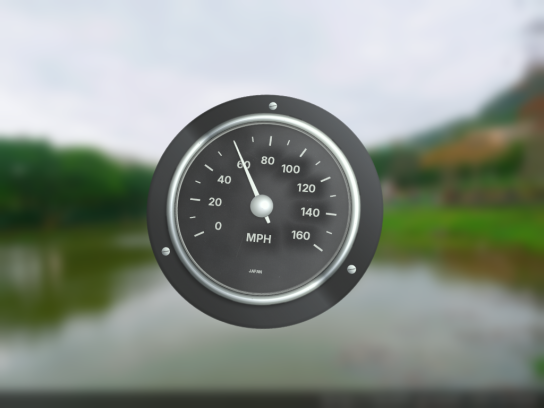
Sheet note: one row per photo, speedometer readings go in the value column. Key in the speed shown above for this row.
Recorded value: 60 mph
